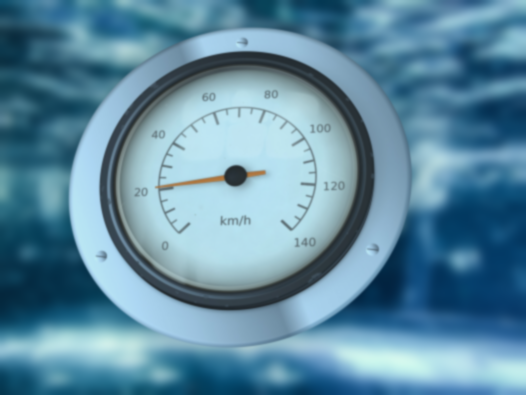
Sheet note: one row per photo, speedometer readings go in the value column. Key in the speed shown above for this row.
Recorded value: 20 km/h
